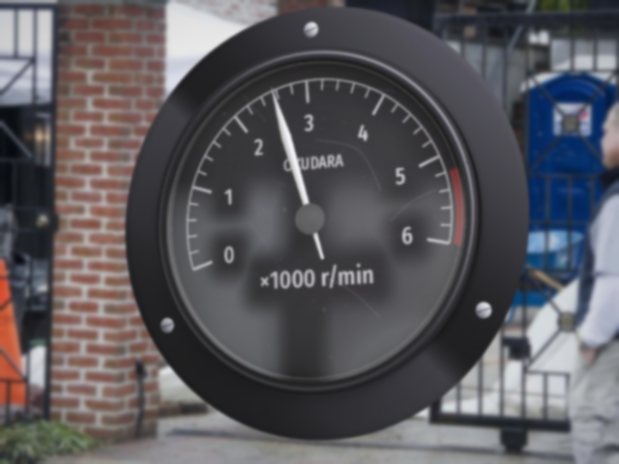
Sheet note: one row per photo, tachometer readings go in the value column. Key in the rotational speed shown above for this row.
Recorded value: 2600 rpm
